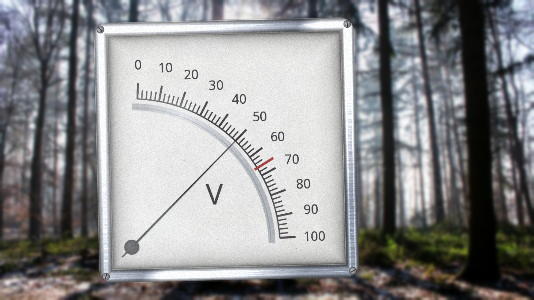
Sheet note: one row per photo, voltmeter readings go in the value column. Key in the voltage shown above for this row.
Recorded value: 50 V
